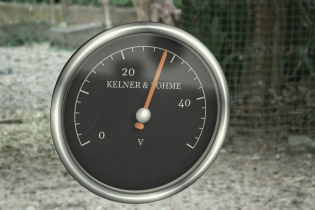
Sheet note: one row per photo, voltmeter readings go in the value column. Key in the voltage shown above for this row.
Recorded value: 28 V
